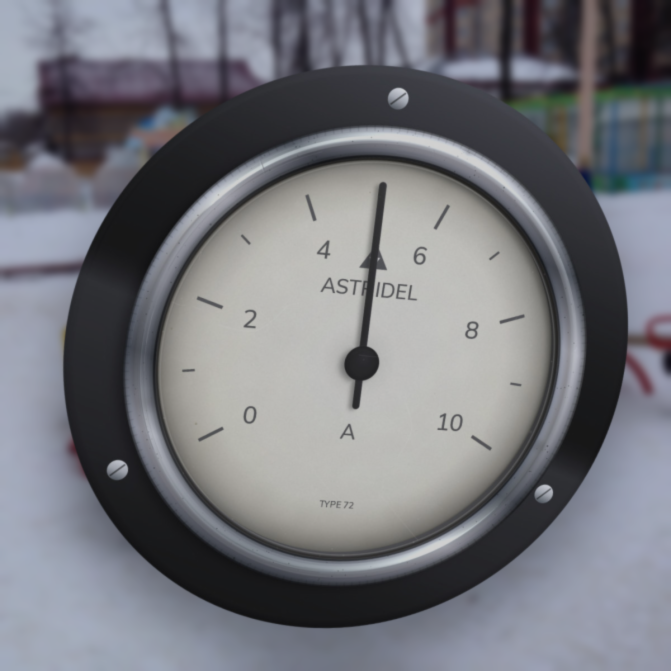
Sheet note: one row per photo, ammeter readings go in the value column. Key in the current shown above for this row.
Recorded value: 5 A
